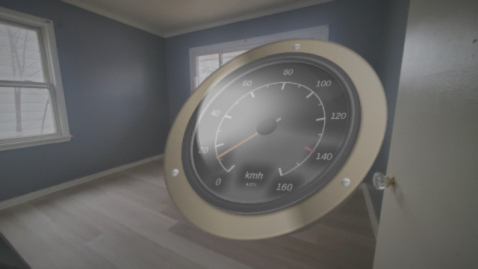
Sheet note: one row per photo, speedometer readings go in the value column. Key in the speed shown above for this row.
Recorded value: 10 km/h
